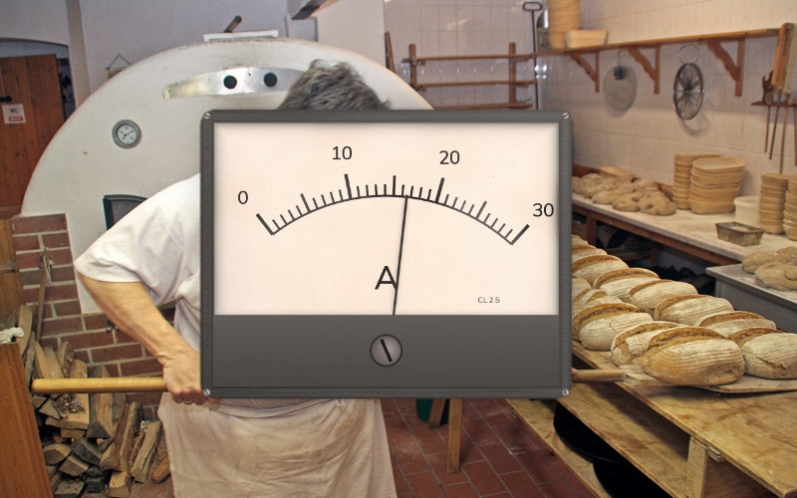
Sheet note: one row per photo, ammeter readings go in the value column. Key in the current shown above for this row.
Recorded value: 16.5 A
